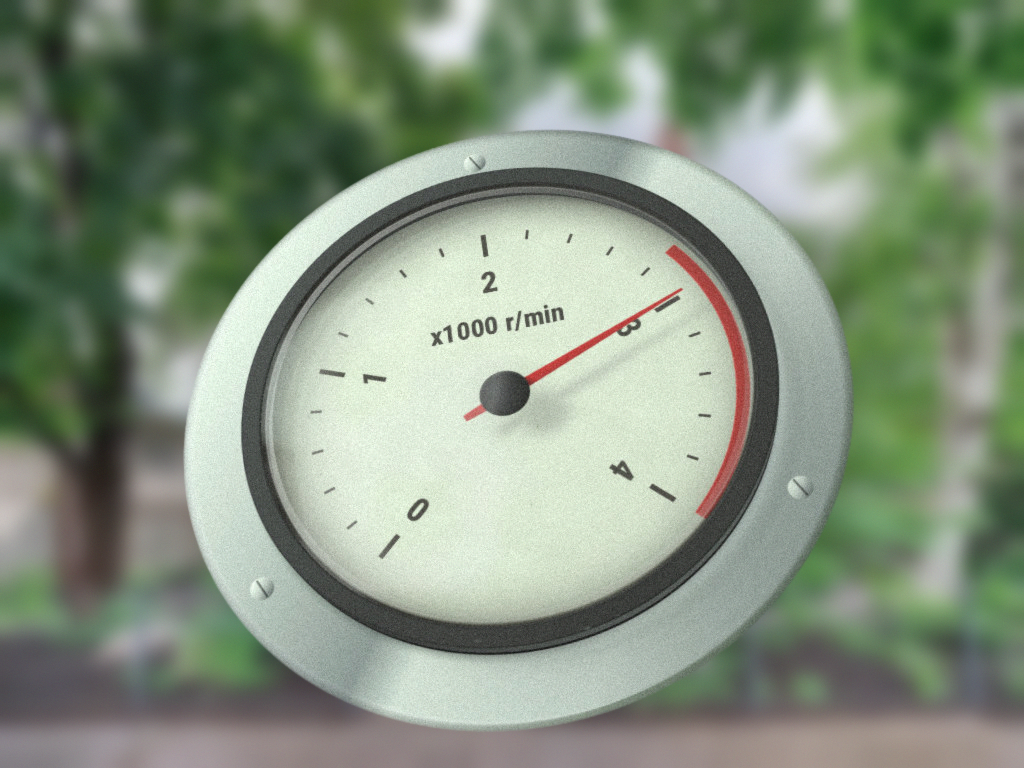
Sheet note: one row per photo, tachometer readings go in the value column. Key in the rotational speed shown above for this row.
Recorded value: 3000 rpm
